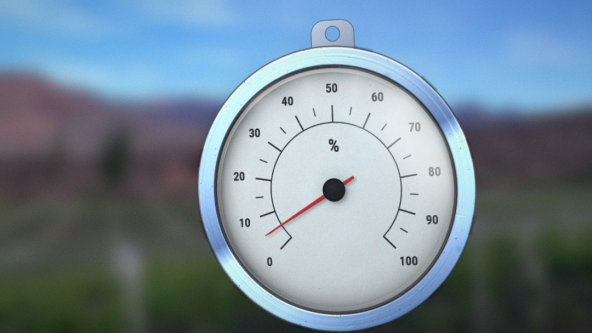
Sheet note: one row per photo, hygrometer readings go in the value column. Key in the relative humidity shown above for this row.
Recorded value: 5 %
